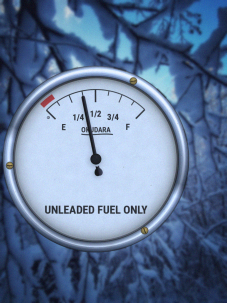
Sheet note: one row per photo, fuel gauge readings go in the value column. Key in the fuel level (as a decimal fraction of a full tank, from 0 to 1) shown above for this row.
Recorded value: 0.375
